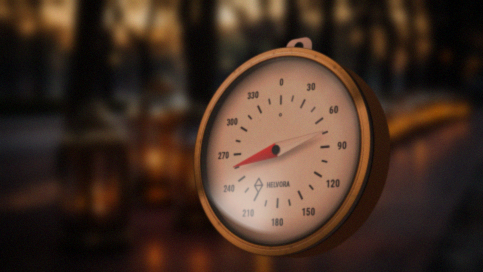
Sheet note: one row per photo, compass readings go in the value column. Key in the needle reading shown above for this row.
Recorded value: 255 °
